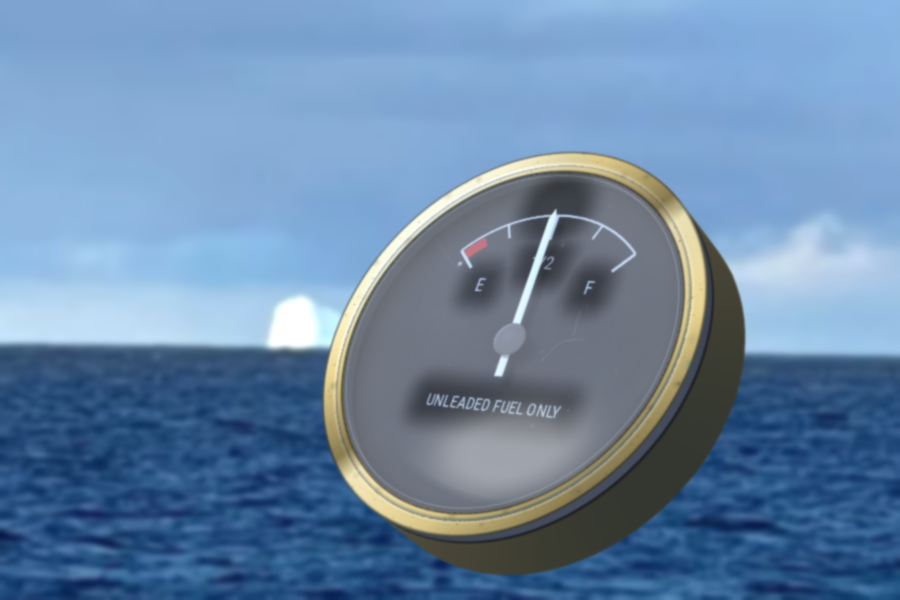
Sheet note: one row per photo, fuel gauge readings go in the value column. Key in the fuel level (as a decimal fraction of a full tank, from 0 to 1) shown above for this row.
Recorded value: 0.5
